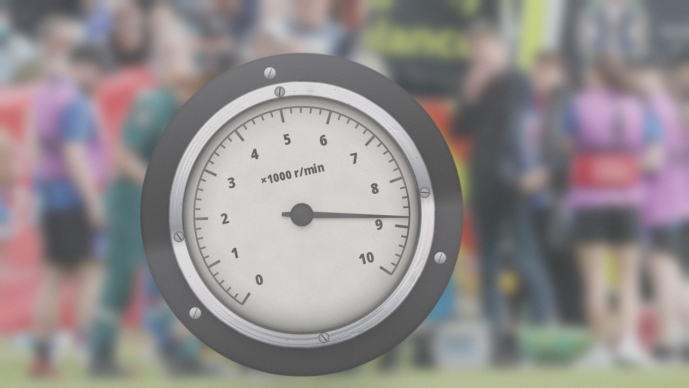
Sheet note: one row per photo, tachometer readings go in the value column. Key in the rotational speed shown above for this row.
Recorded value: 8800 rpm
